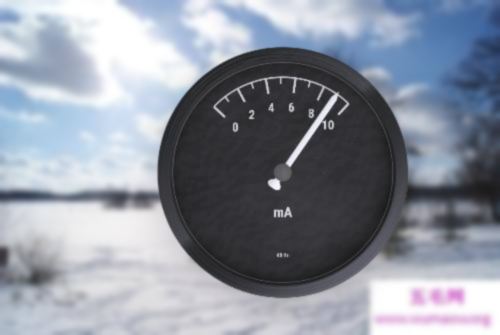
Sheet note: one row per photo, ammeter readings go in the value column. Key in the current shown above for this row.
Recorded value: 9 mA
